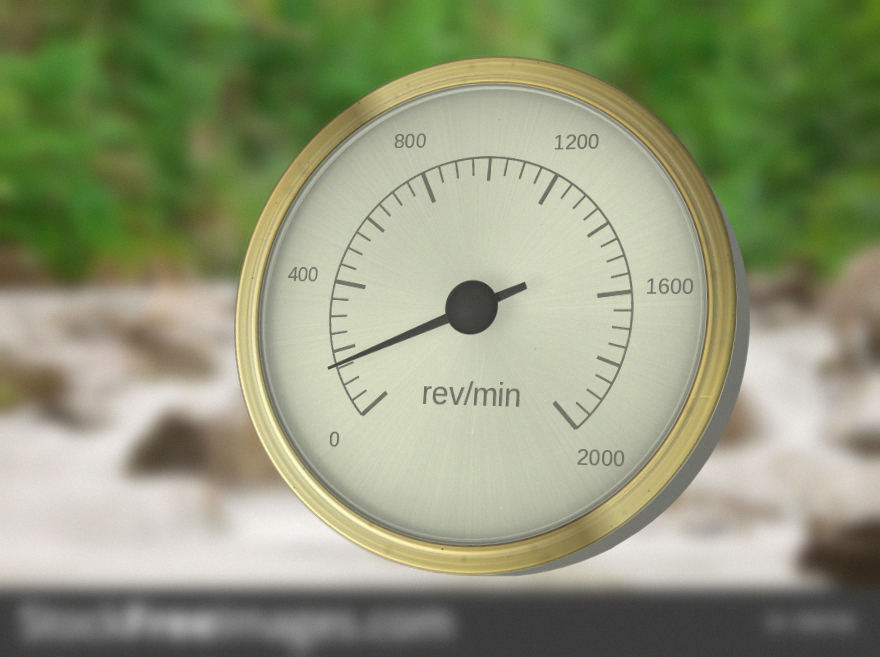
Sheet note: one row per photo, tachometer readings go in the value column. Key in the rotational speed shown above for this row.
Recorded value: 150 rpm
